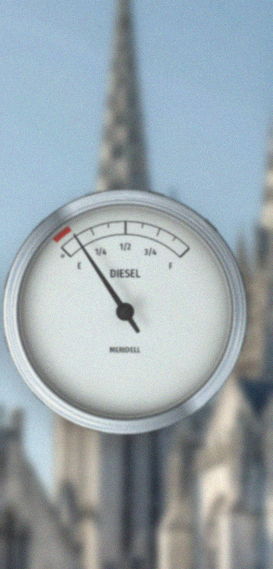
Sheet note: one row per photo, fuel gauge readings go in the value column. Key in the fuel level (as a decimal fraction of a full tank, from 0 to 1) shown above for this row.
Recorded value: 0.125
